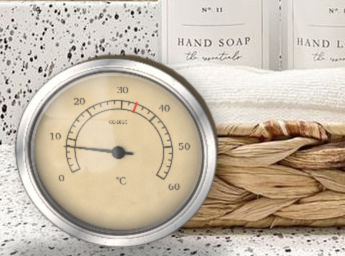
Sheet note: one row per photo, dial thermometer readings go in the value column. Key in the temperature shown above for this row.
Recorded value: 8 °C
